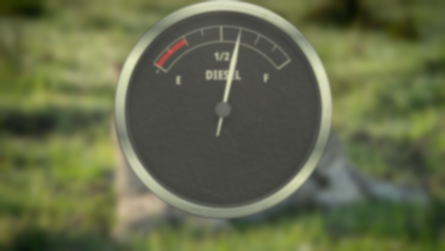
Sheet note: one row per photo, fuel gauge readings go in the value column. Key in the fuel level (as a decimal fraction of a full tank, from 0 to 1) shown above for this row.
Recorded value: 0.625
